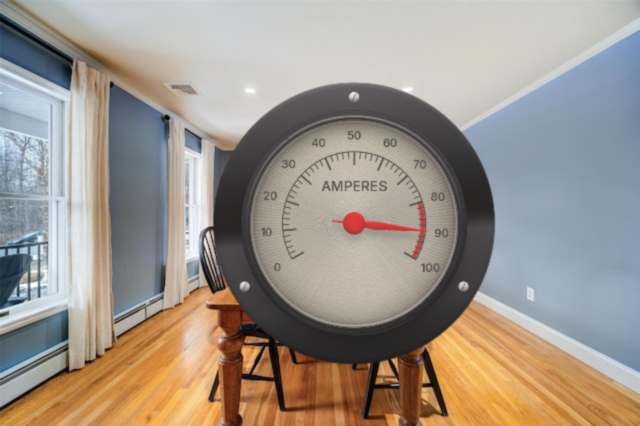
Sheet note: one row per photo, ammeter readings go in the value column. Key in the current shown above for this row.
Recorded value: 90 A
